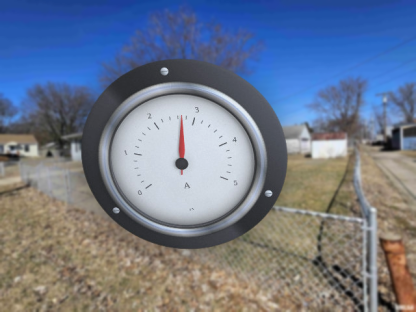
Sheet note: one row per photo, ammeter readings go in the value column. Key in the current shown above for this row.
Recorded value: 2.7 A
